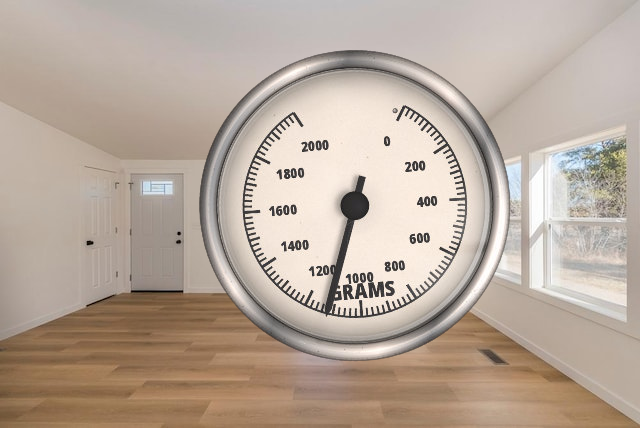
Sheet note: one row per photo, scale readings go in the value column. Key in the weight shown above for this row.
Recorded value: 1120 g
